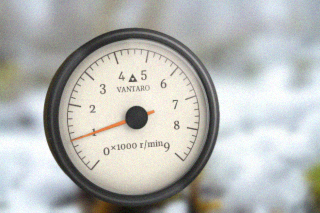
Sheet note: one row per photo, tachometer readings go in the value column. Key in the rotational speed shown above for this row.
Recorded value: 1000 rpm
